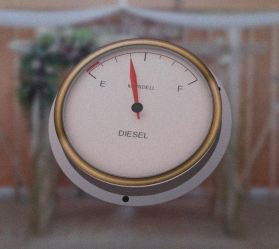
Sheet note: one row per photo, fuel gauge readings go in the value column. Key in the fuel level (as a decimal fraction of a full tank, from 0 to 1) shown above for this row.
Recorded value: 0.375
